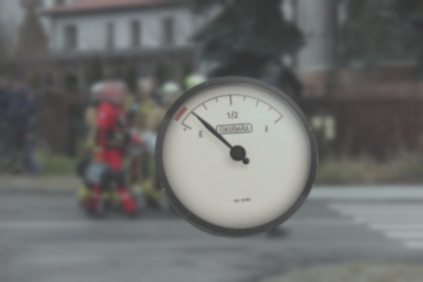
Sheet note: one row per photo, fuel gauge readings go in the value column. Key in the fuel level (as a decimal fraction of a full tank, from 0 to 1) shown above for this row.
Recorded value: 0.125
